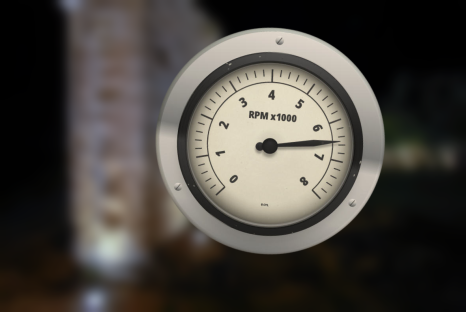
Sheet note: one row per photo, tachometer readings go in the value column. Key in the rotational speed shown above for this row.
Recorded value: 6500 rpm
